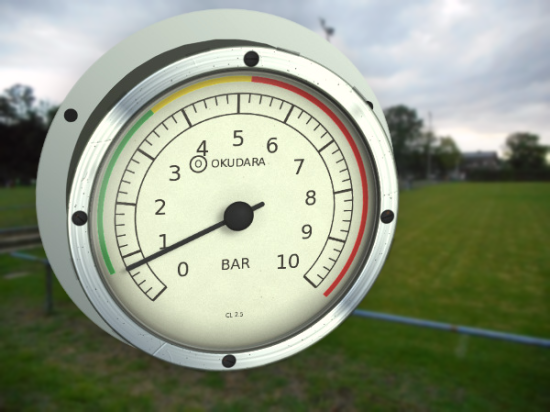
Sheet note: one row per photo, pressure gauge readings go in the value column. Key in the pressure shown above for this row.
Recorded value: 0.8 bar
